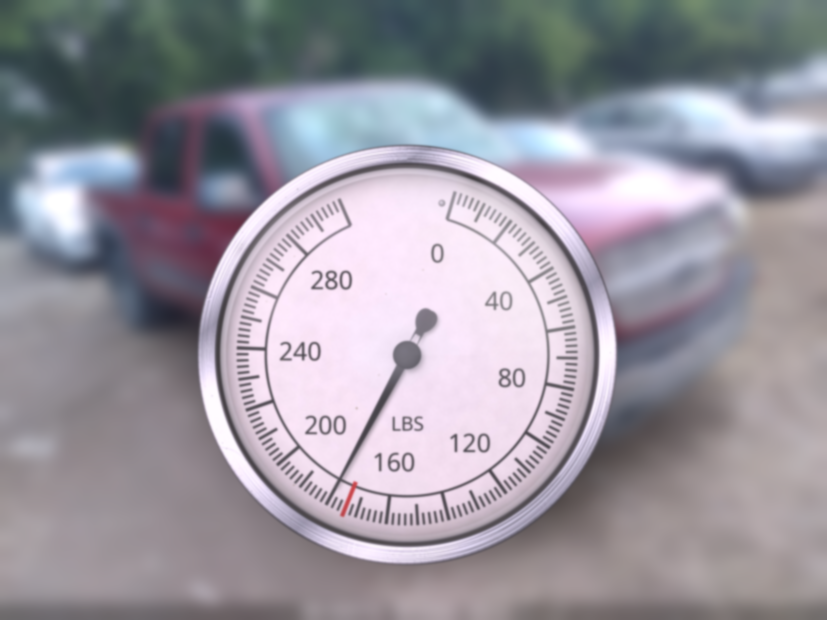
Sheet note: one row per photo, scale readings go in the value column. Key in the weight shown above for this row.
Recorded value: 180 lb
